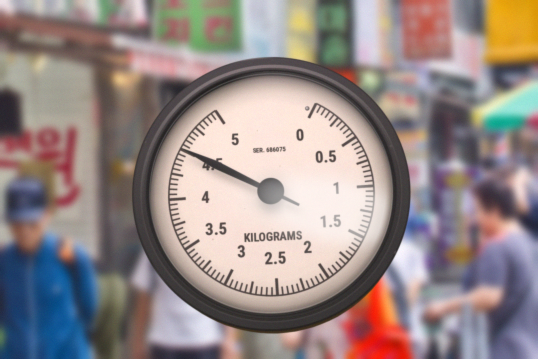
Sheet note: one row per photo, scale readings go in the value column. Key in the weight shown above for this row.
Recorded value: 4.5 kg
